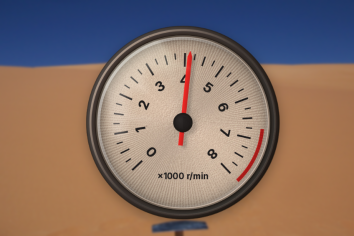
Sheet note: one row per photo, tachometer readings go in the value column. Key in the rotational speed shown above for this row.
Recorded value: 4125 rpm
